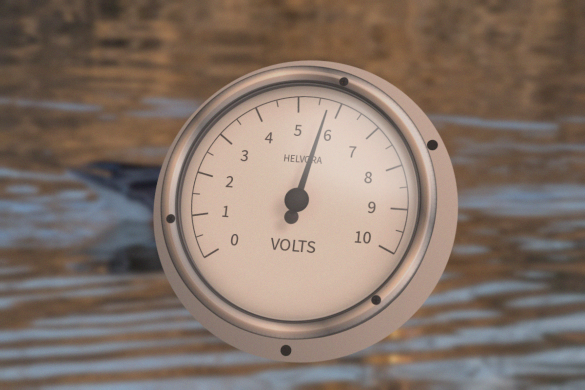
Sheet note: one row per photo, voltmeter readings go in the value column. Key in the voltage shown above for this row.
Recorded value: 5.75 V
